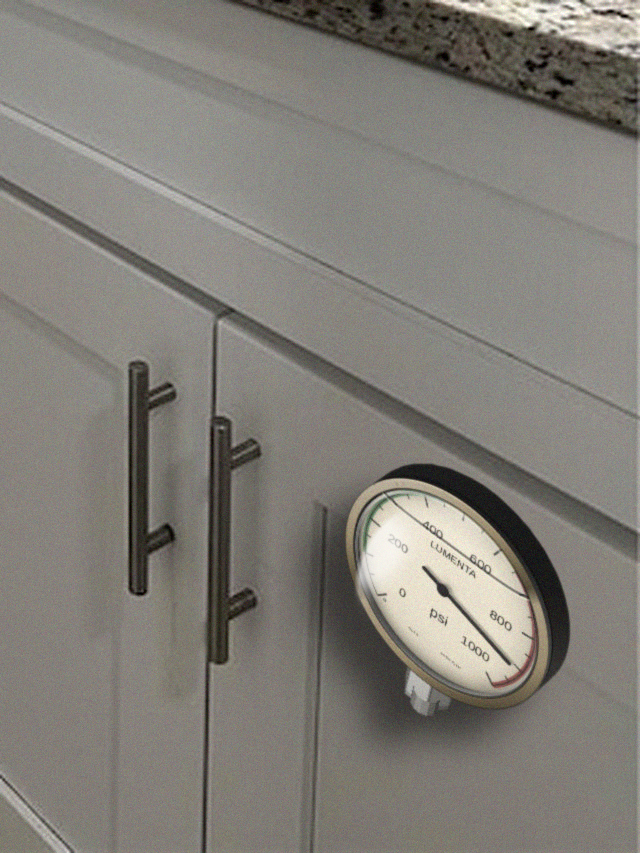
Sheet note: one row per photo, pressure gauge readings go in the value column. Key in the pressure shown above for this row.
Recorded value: 900 psi
